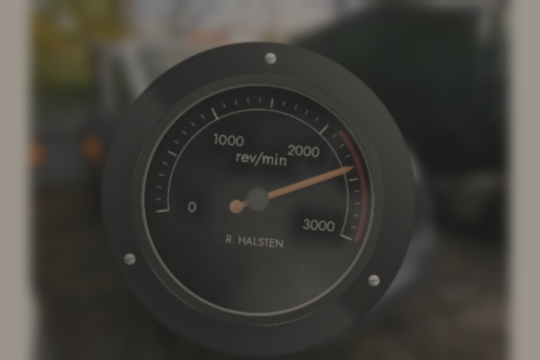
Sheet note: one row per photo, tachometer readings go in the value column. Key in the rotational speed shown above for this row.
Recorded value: 2400 rpm
